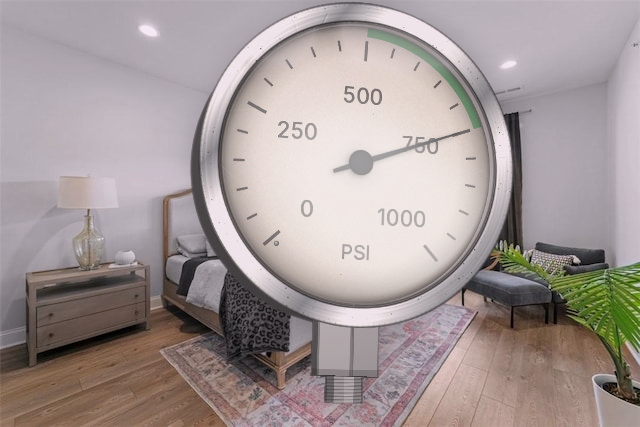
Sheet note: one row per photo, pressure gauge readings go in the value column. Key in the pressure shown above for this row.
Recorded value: 750 psi
